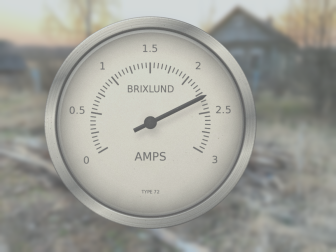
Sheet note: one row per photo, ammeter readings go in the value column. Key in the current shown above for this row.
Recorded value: 2.3 A
